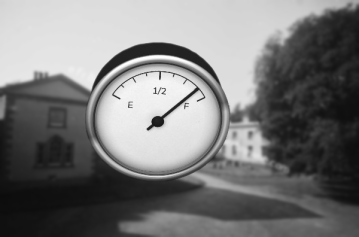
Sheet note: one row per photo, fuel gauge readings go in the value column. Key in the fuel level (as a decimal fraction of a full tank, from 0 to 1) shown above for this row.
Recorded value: 0.875
